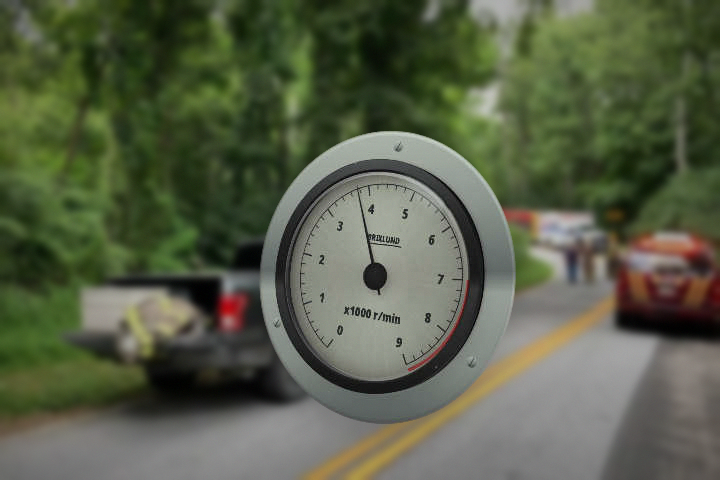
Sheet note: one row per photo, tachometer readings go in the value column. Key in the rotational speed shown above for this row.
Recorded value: 3800 rpm
